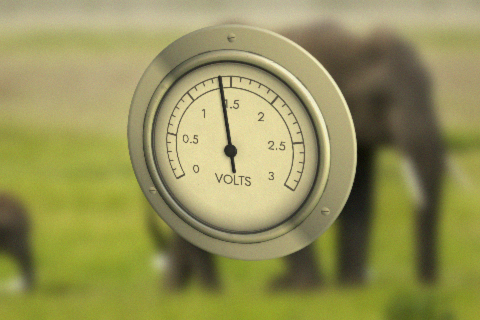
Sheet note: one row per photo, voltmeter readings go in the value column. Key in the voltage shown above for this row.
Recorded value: 1.4 V
